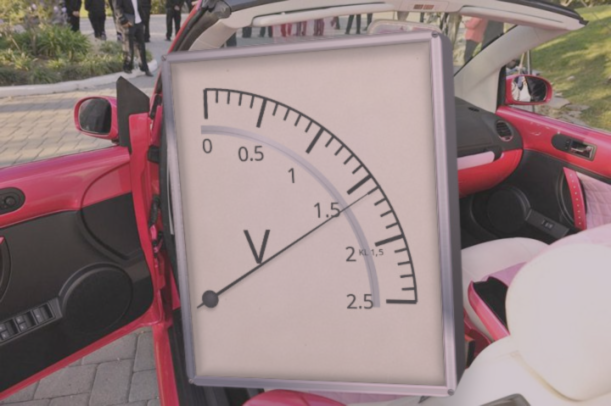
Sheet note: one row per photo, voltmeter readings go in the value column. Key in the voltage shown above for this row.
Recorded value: 1.6 V
